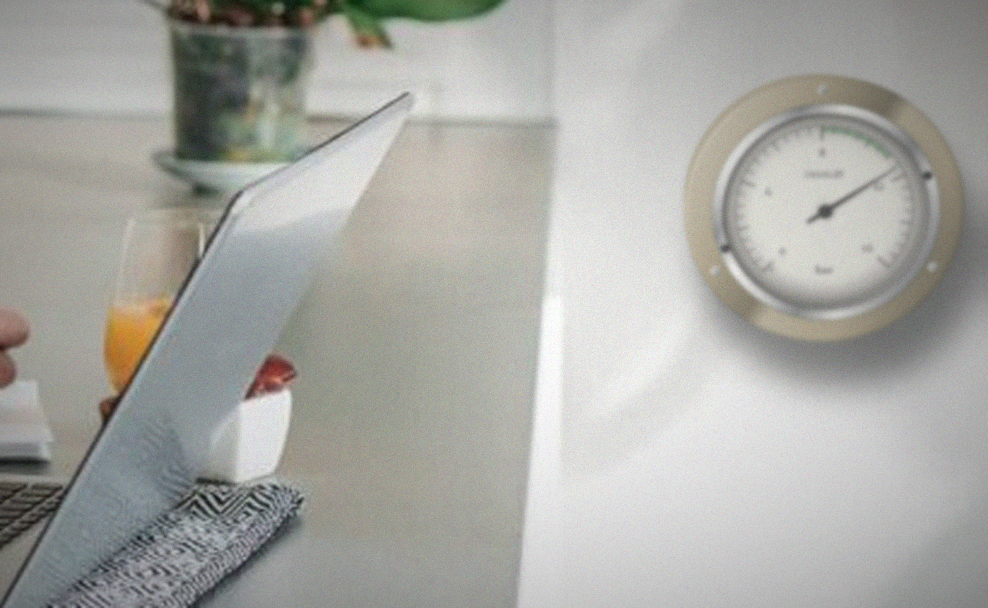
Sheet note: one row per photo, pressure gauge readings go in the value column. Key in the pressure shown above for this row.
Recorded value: 11.5 bar
